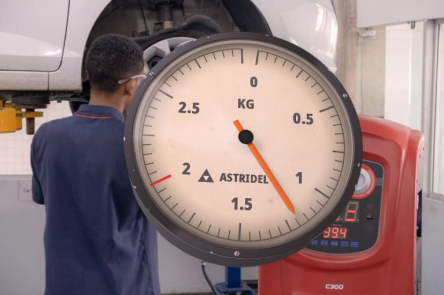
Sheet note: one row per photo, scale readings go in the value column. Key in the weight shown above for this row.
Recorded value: 1.2 kg
